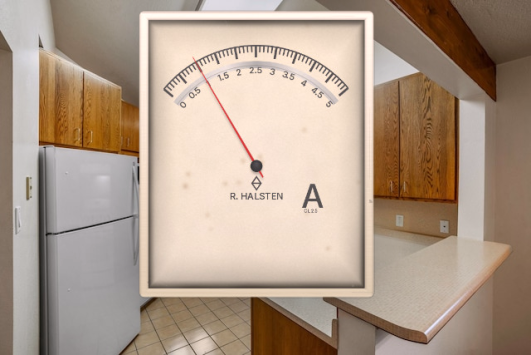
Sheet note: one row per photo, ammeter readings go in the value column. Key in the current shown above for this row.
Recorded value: 1 A
